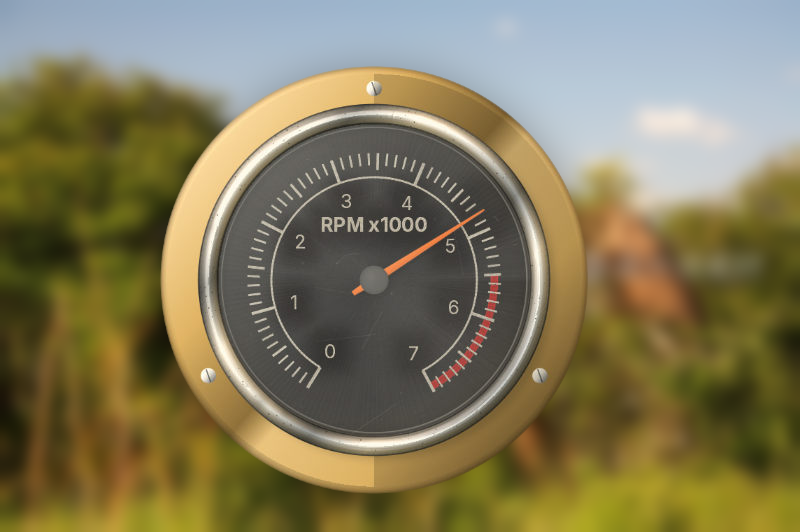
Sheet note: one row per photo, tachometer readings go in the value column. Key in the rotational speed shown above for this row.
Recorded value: 4800 rpm
